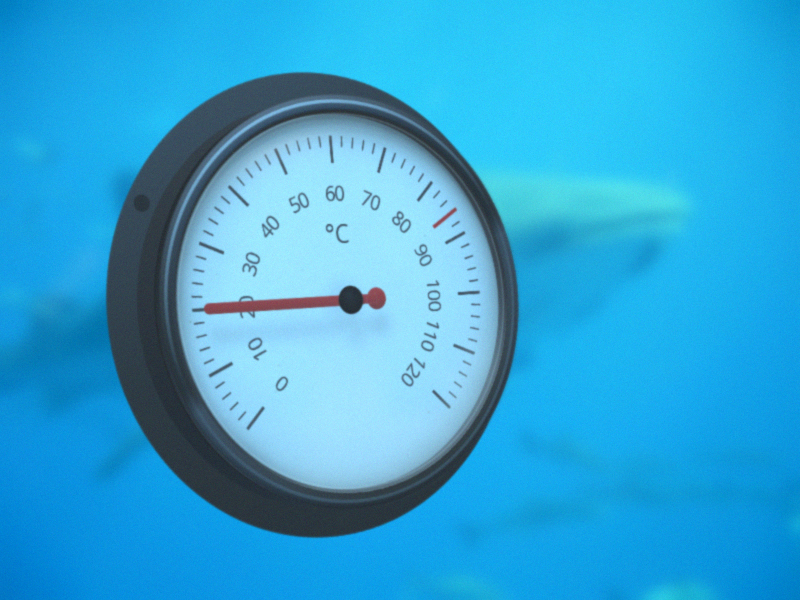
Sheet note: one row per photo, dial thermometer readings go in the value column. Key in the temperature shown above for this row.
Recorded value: 20 °C
